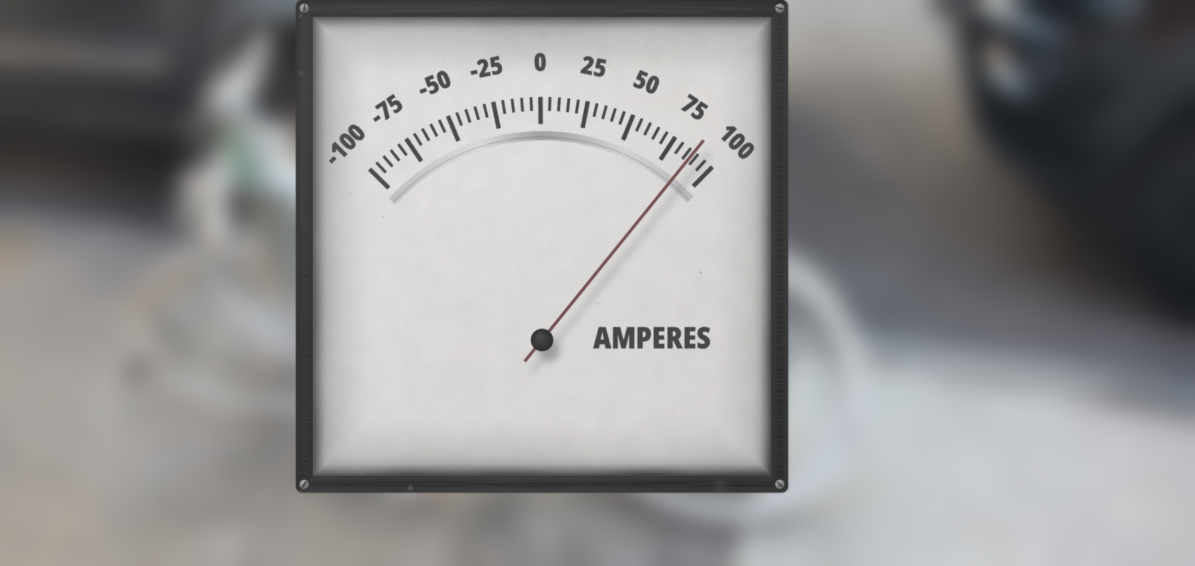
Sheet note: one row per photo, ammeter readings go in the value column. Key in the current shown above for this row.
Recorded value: 87.5 A
